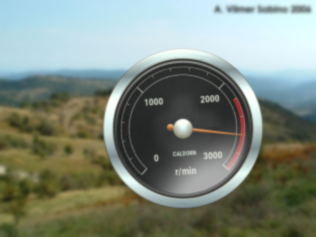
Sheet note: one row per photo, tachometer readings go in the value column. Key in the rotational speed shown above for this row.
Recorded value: 2600 rpm
